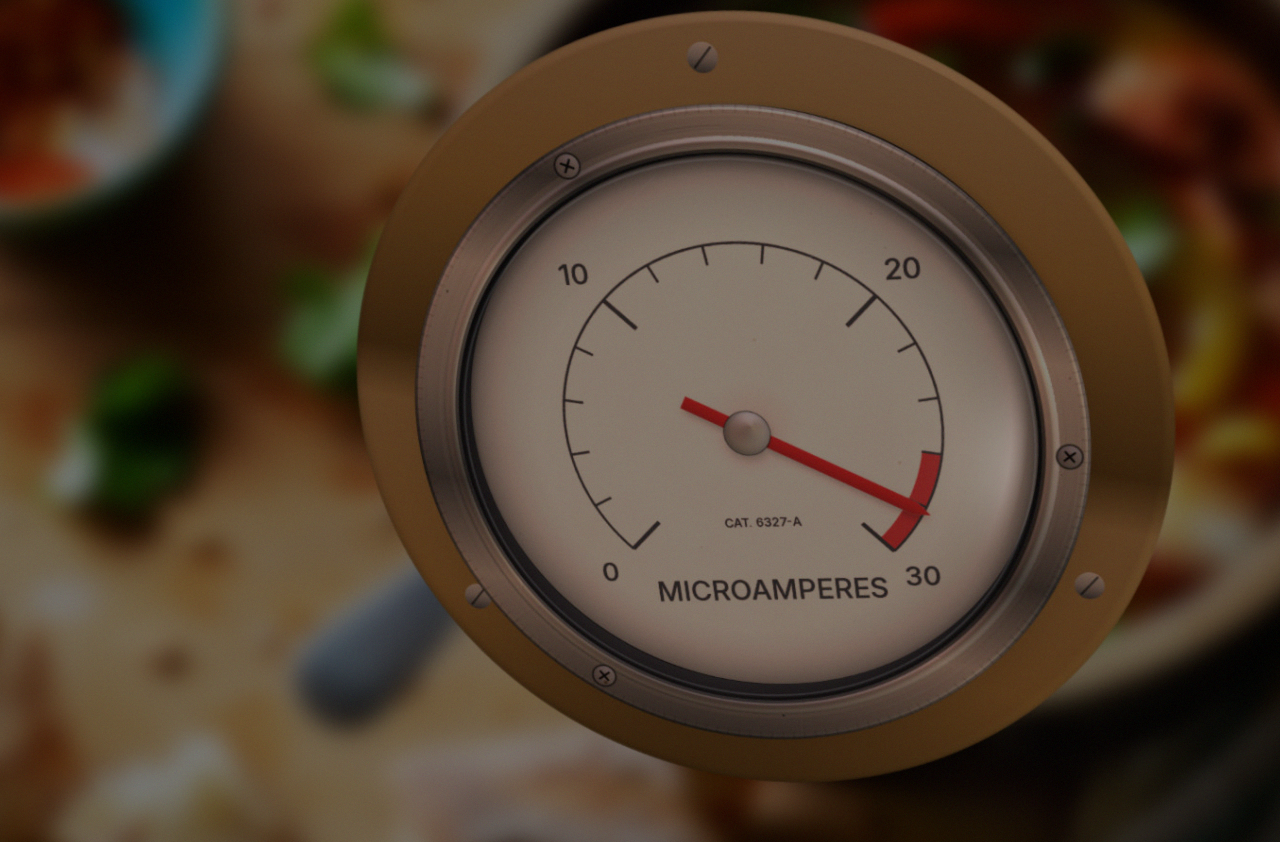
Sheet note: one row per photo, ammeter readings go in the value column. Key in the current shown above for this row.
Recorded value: 28 µA
